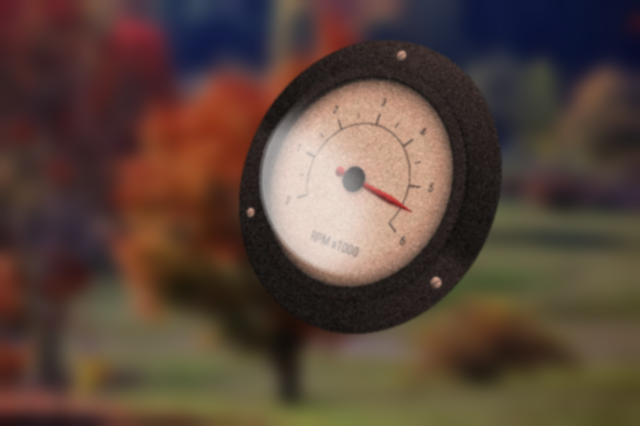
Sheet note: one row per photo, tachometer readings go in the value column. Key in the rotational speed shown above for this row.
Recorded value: 5500 rpm
